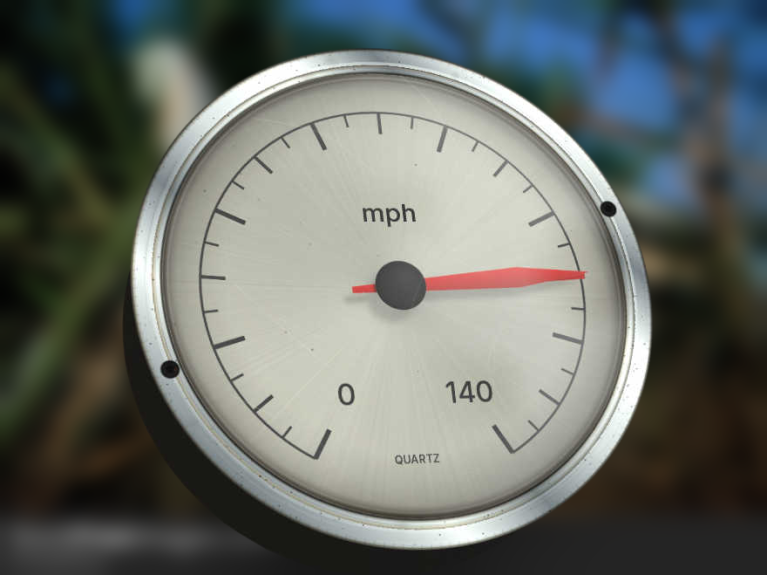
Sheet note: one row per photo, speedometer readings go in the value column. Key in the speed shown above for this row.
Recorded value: 110 mph
